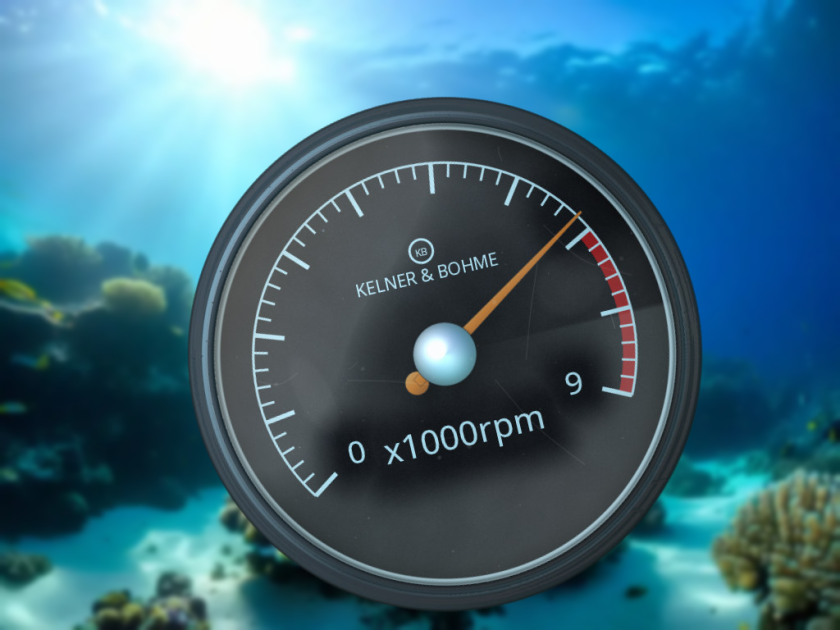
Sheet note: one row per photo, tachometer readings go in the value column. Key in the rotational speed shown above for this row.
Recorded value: 6800 rpm
